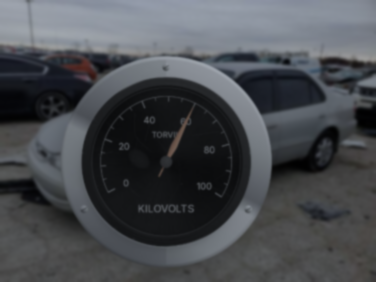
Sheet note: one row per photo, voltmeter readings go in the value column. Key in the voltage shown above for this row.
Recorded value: 60 kV
